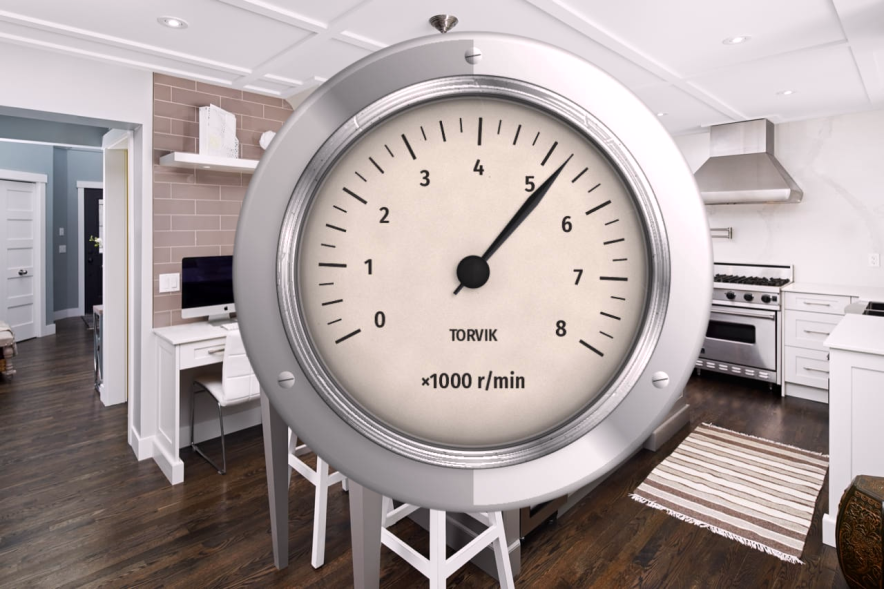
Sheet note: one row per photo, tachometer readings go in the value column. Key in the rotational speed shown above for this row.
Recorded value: 5250 rpm
